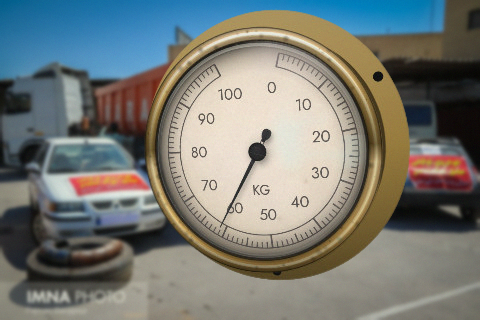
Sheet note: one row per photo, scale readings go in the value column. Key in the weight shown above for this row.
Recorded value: 61 kg
